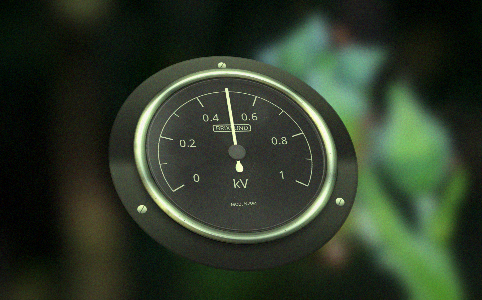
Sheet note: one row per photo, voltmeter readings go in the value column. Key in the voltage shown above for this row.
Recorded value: 0.5 kV
